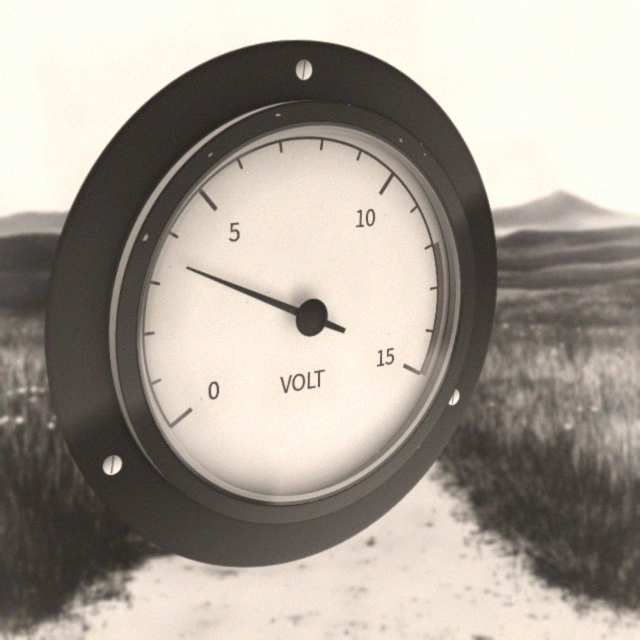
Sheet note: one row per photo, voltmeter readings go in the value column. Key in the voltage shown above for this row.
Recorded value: 3.5 V
